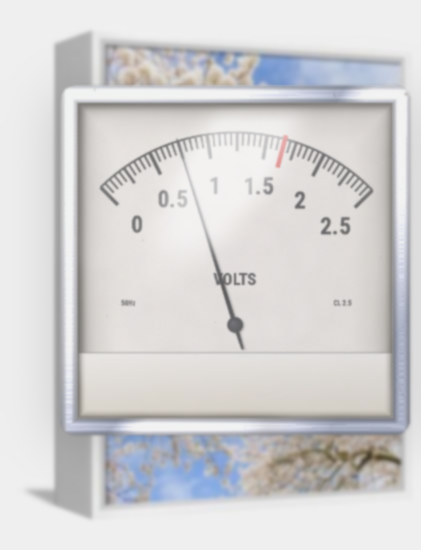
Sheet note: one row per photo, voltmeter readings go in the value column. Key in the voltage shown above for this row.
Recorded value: 0.75 V
